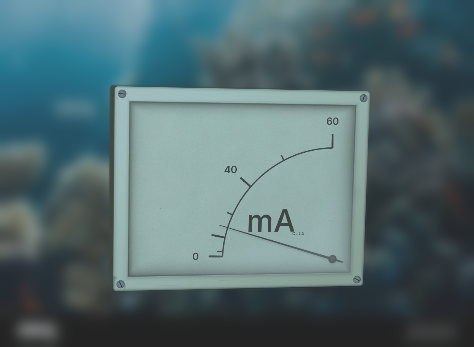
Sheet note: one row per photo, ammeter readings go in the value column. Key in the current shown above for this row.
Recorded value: 25 mA
